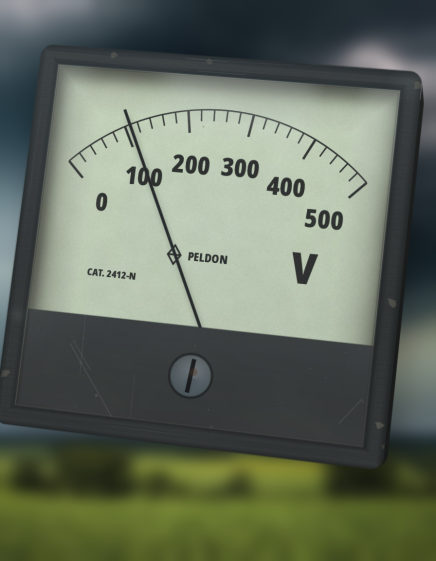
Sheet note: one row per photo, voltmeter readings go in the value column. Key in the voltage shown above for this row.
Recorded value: 110 V
